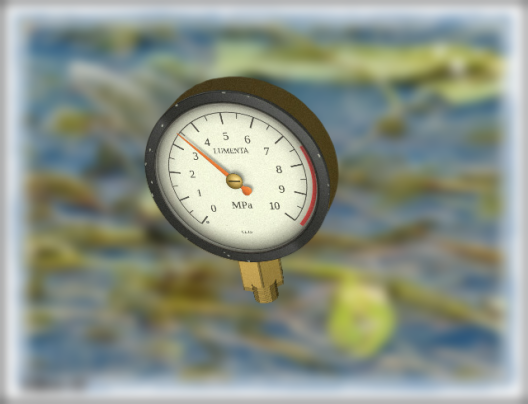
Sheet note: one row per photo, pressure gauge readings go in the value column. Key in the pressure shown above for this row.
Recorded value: 3.5 MPa
